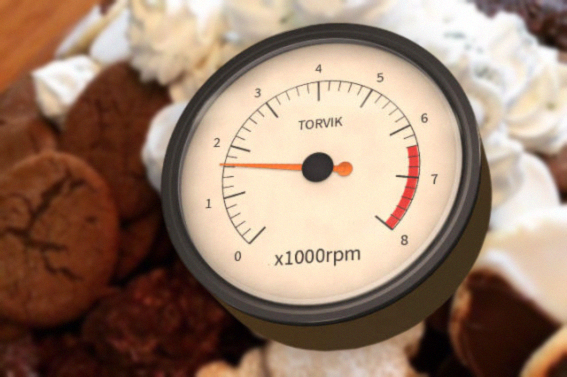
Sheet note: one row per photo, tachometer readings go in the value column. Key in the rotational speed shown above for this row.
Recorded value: 1600 rpm
